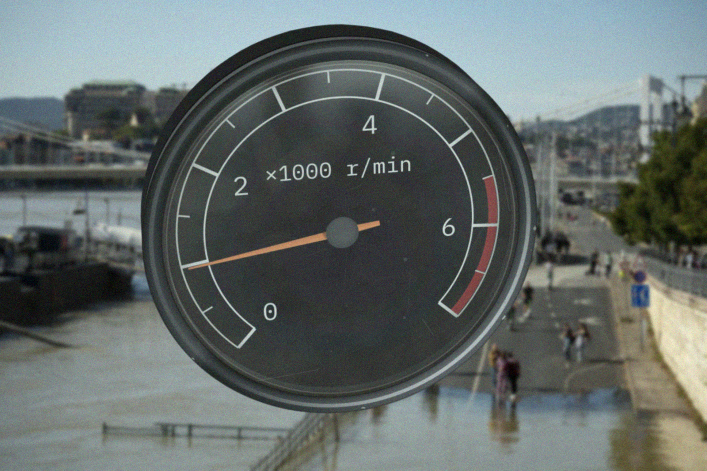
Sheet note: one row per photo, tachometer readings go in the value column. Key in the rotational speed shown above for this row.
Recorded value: 1000 rpm
